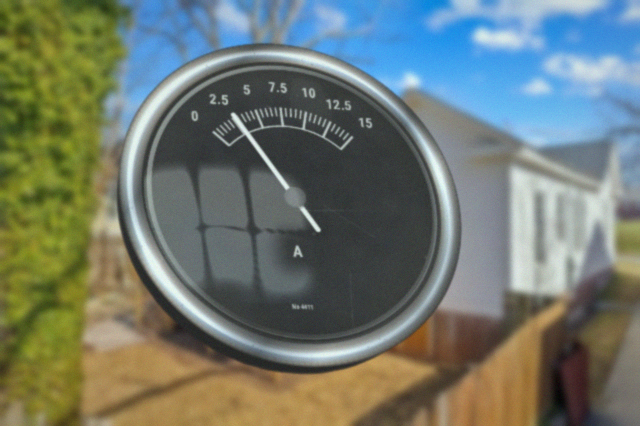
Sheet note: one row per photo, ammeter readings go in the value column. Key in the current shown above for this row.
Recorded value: 2.5 A
